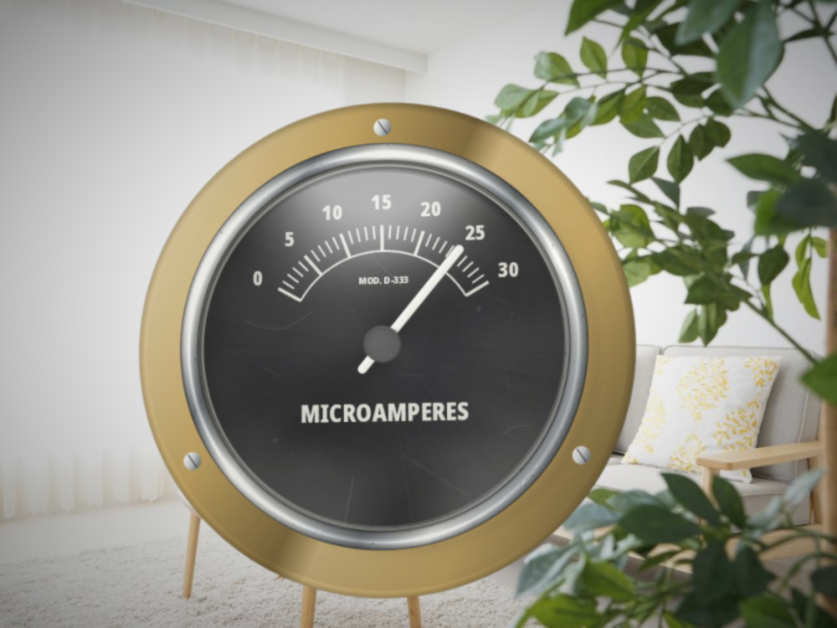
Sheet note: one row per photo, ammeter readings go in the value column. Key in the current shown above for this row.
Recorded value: 25 µA
